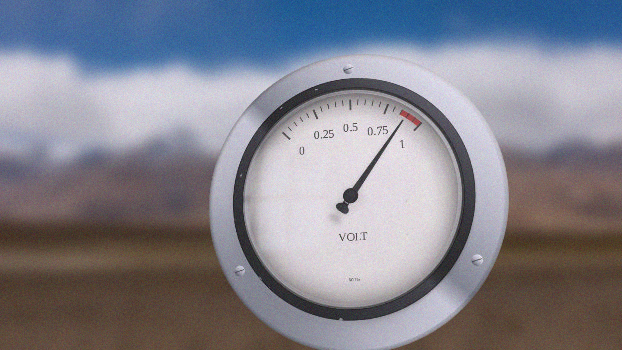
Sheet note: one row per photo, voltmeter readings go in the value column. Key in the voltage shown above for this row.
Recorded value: 0.9 V
